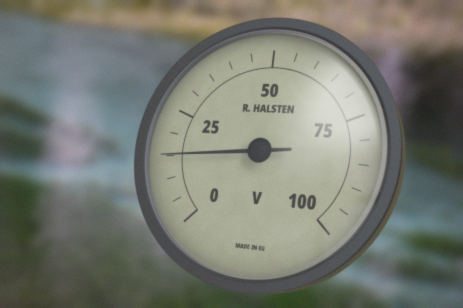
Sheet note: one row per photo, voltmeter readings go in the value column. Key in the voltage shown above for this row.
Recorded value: 15 V
